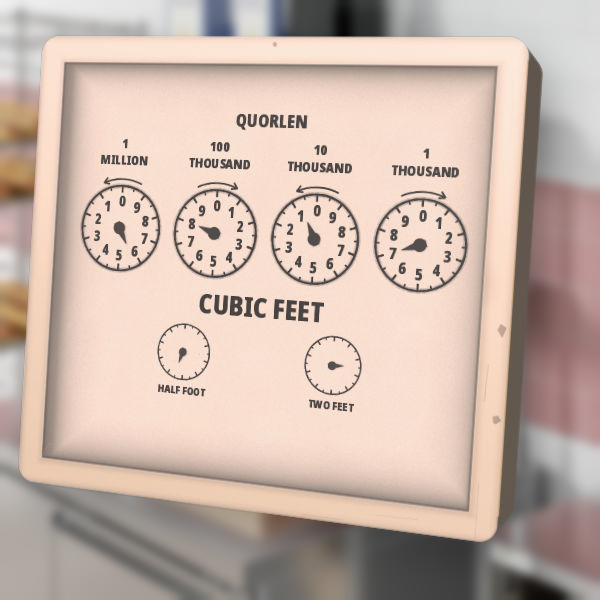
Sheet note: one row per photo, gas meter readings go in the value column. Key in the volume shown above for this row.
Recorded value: 580700 ft³
